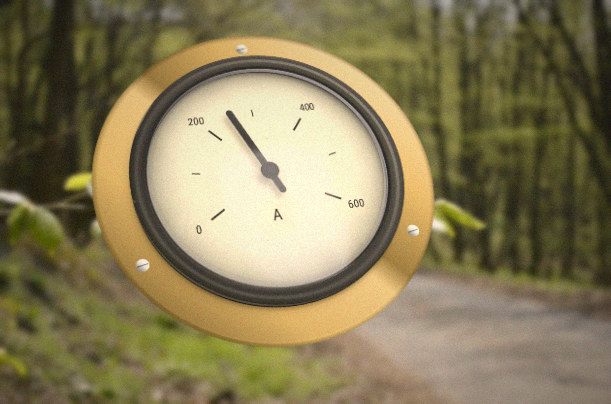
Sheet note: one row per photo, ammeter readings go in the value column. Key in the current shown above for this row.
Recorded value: 250 A
